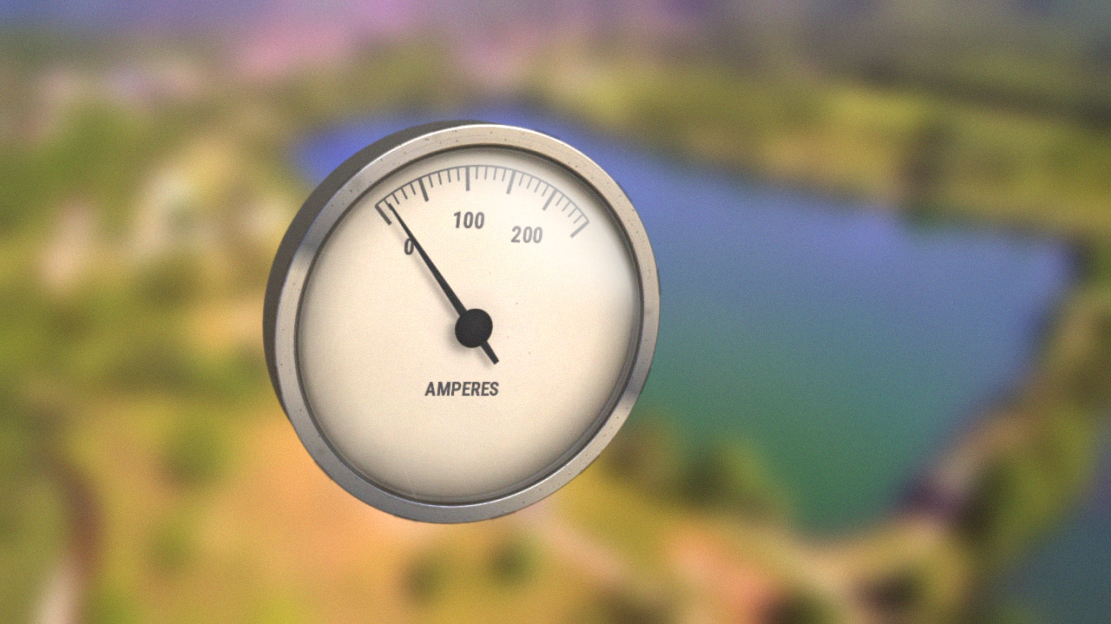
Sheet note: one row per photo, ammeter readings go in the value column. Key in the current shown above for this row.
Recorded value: 10 A
